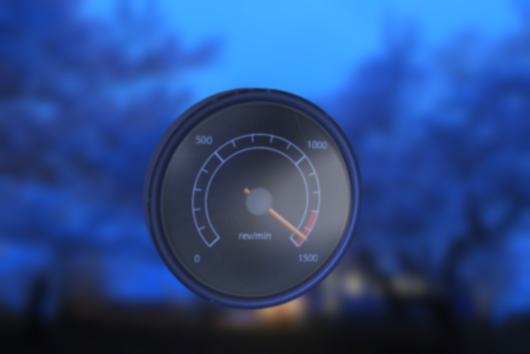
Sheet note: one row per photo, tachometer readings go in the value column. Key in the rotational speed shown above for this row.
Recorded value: 1450 rpm
